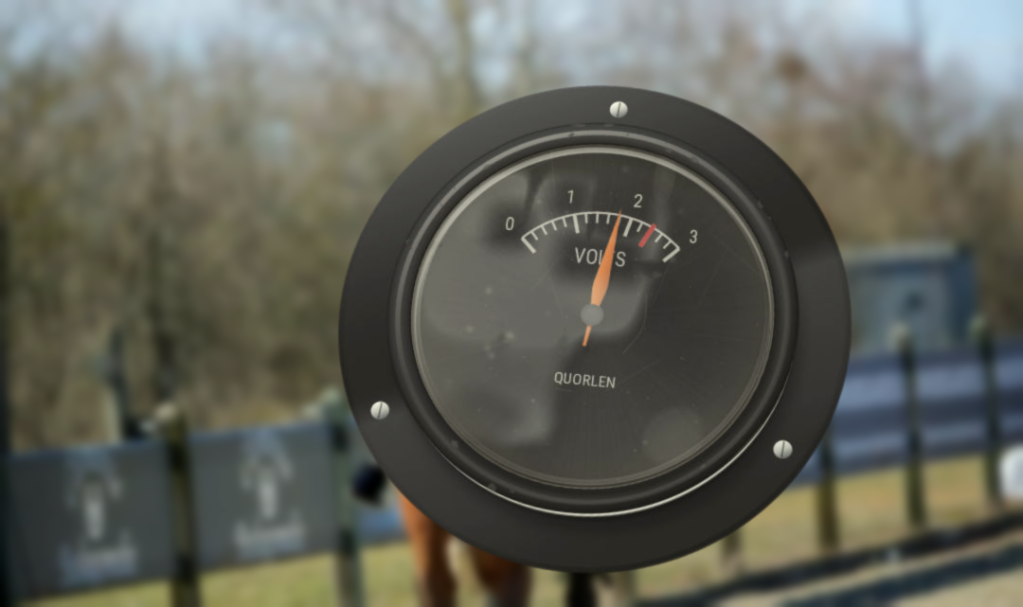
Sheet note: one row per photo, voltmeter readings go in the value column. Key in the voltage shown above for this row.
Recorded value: 1.8 V
